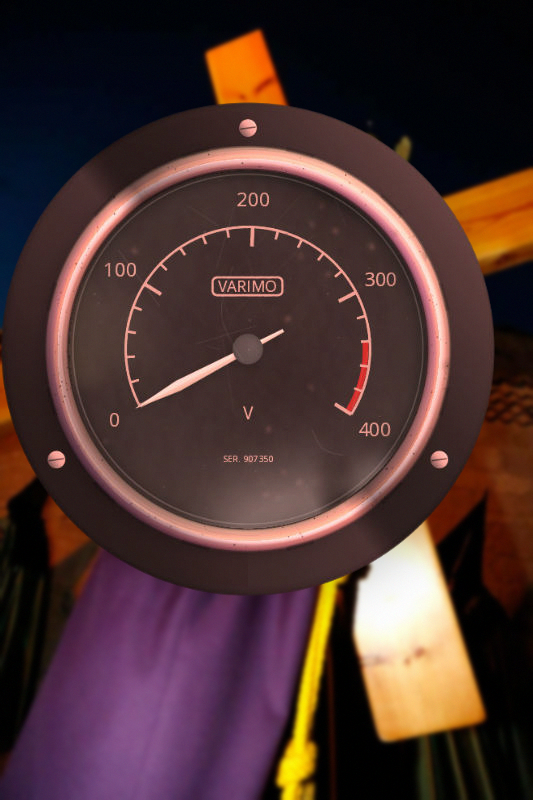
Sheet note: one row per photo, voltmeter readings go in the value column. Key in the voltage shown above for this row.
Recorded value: 0 V
